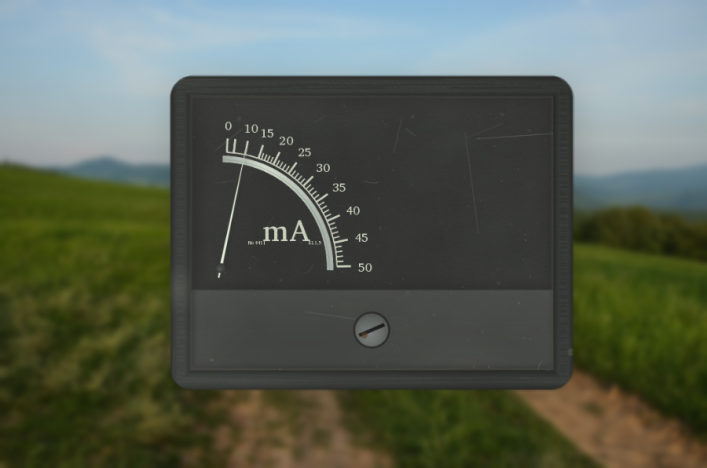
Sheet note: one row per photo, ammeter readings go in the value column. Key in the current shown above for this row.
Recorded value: 10 mA
